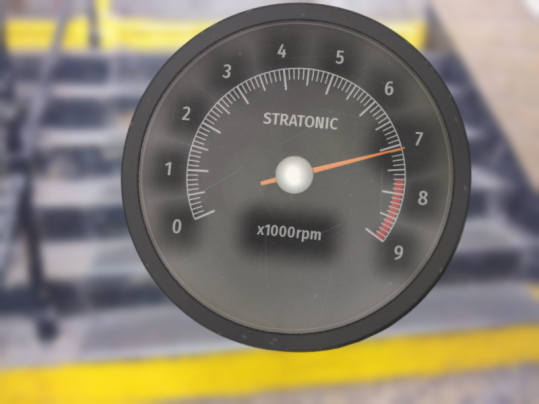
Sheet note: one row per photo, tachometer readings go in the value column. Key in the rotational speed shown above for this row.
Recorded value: 7100 rpm
